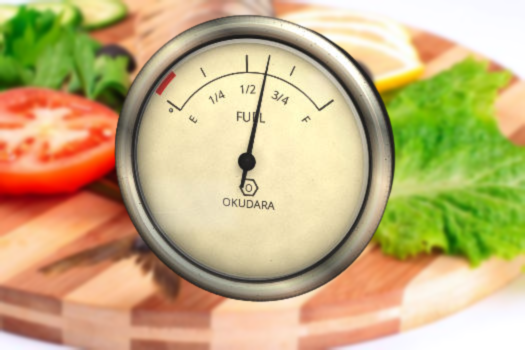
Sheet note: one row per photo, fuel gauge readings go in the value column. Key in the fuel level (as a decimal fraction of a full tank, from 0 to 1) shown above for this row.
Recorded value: 0.625
